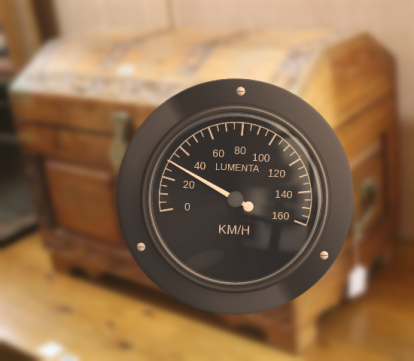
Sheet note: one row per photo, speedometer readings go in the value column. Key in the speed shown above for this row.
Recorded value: 30 km/h
